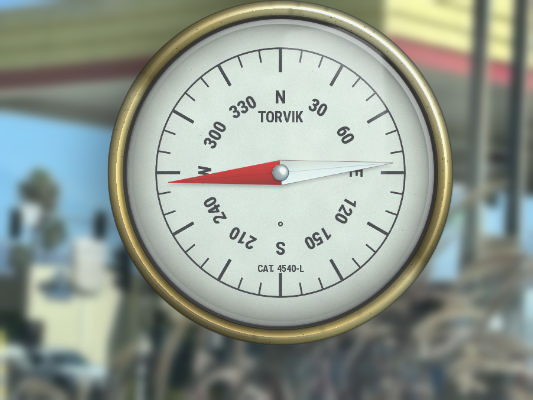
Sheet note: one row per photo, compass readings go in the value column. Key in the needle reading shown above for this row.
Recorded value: 265 °
